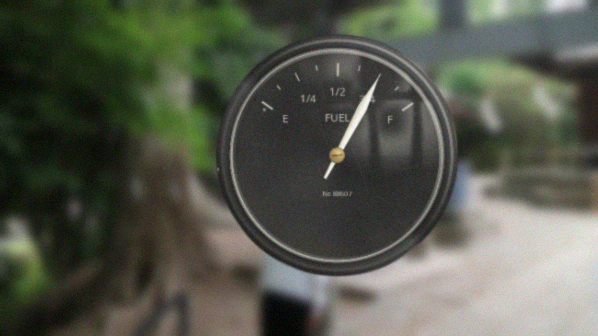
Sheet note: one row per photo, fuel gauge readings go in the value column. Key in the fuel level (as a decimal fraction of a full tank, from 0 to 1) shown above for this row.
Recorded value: 0.75
